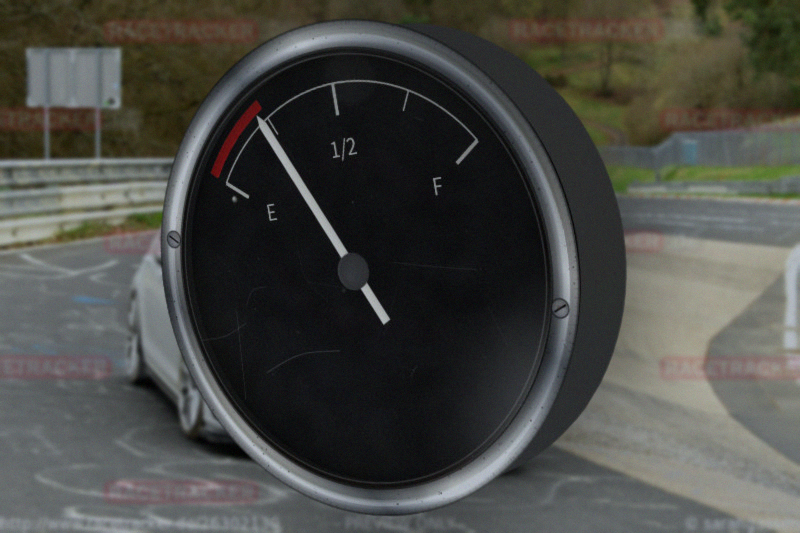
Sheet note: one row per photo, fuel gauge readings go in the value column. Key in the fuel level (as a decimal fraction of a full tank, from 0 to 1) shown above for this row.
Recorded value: 0.25
